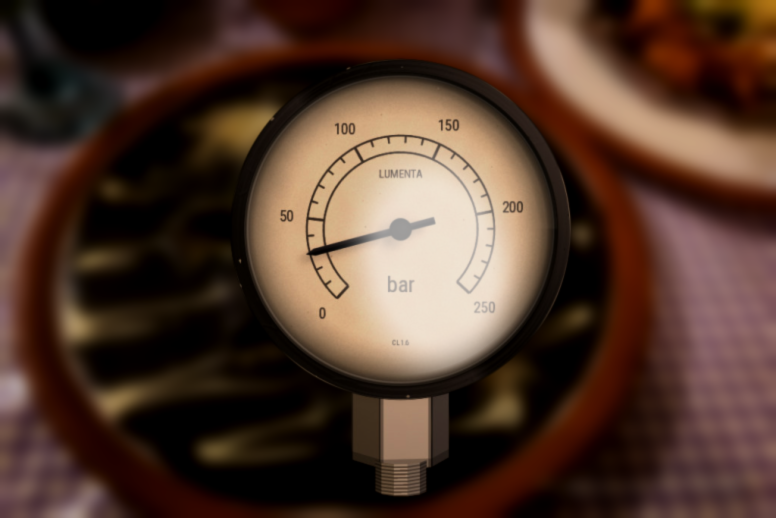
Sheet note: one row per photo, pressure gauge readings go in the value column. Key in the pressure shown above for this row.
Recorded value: 30 bar
